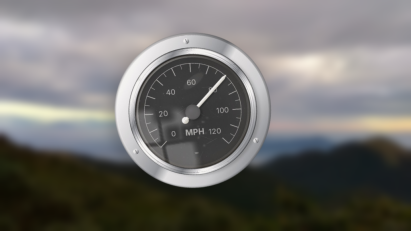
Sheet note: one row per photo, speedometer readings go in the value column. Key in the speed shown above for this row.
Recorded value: 80 mph
